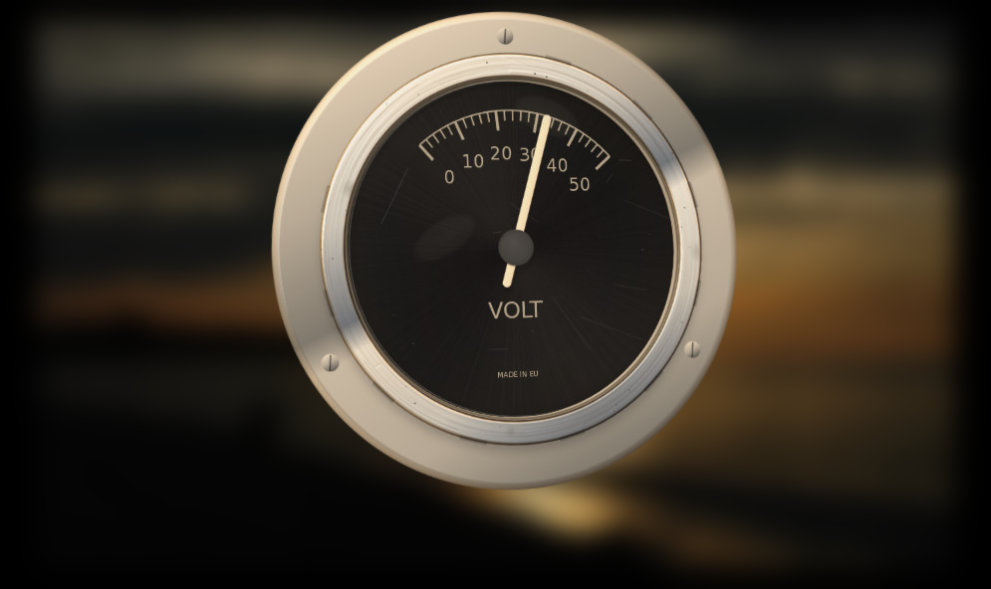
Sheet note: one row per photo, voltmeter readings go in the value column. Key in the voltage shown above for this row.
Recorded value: 32 V
